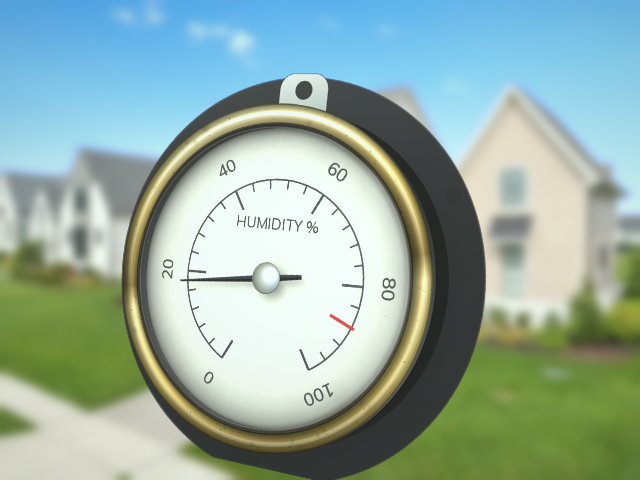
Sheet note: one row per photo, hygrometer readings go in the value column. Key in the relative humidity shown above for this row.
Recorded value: 18 %
